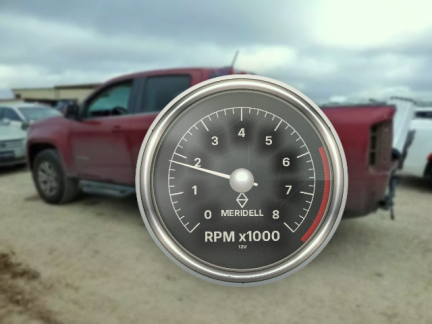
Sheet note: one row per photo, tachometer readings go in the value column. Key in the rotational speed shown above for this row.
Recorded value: 1800 rpm
